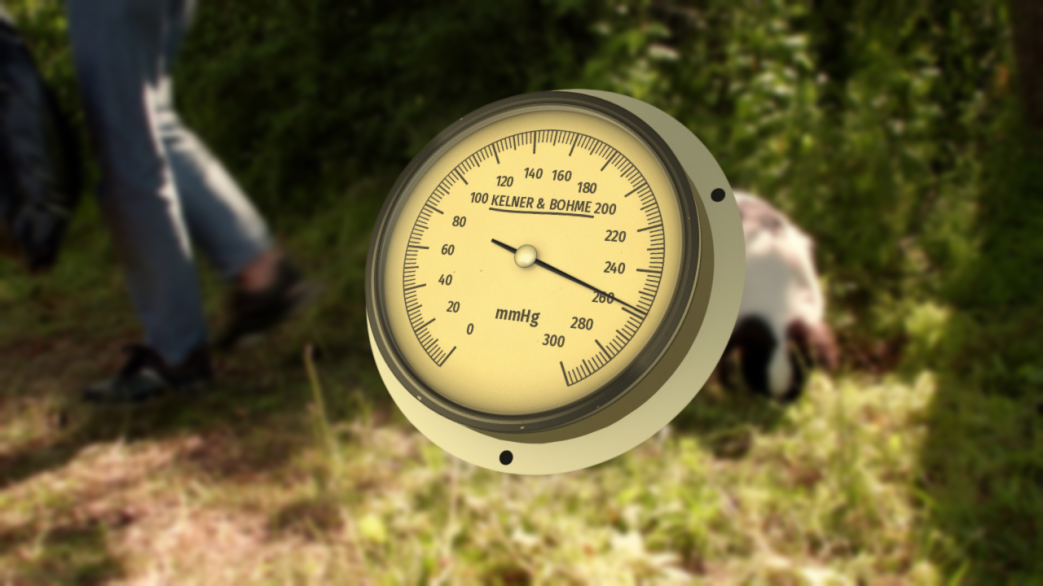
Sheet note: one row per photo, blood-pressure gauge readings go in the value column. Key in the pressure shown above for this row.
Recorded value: 258 mmHg
